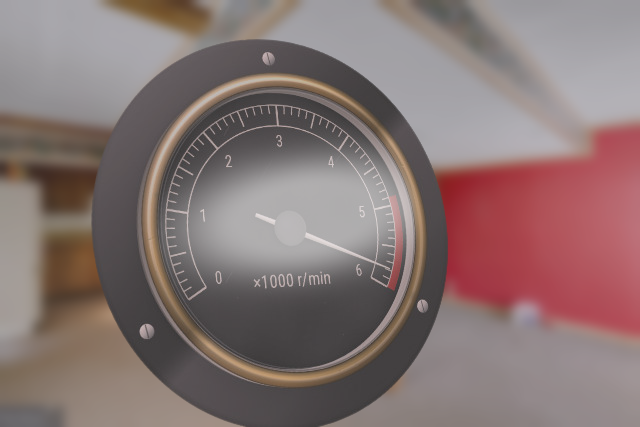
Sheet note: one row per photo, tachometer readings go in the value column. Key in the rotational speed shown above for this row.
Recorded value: 5800 rpm
